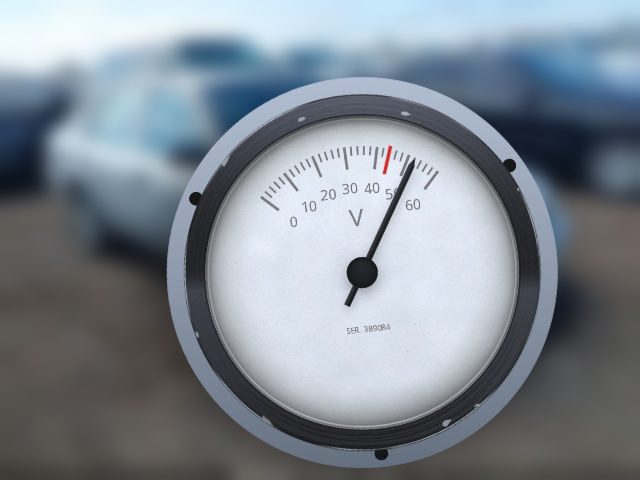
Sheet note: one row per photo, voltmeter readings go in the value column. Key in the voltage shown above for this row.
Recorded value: 52 V
